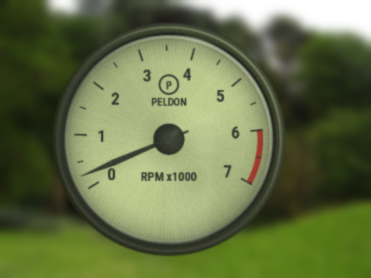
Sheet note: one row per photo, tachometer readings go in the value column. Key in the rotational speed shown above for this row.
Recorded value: 250 rpm
